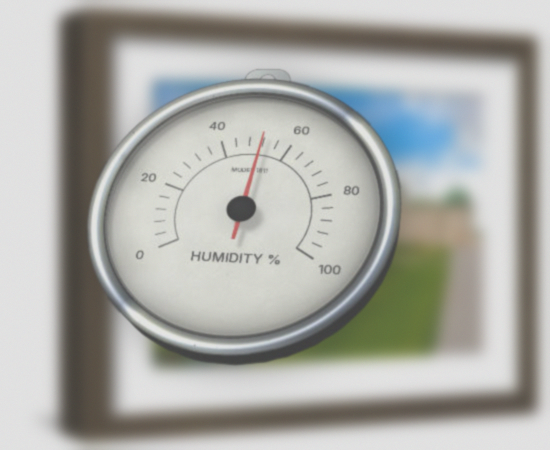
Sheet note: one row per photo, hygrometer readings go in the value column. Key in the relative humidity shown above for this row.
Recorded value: 52 %
